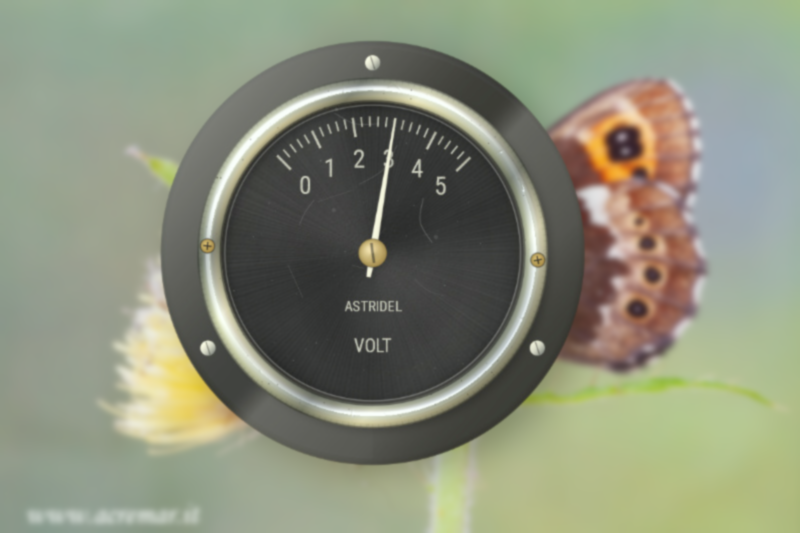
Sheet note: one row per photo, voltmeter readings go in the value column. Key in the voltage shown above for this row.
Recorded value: 3 V
